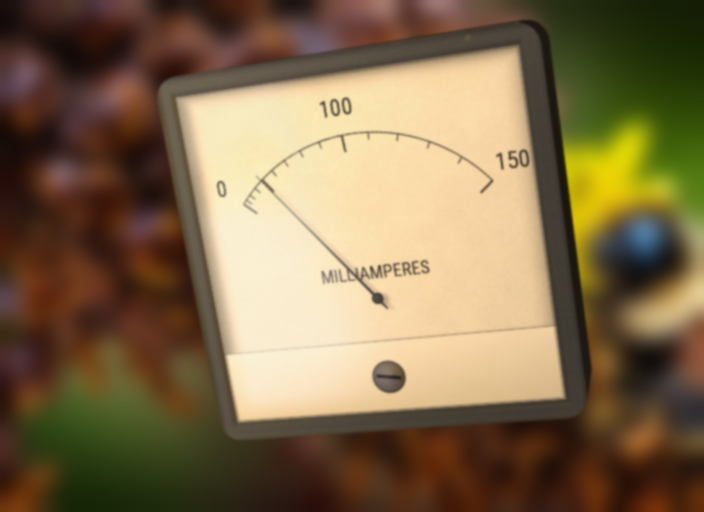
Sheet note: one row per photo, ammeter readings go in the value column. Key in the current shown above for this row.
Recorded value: 50 mA
